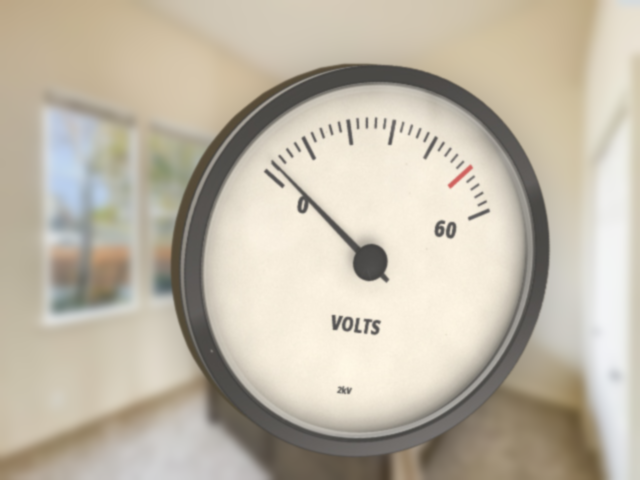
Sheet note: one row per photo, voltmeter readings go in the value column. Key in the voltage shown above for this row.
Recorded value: 2 V
